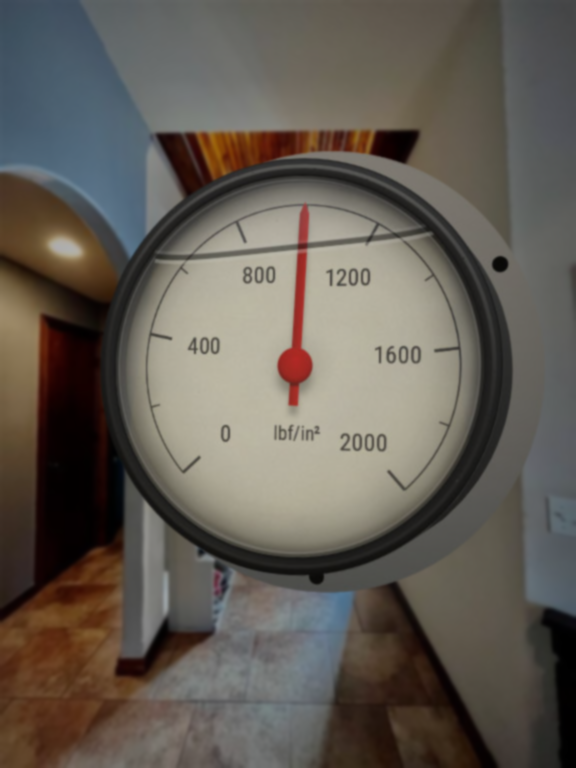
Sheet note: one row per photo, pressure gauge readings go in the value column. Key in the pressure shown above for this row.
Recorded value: 1000 psi
